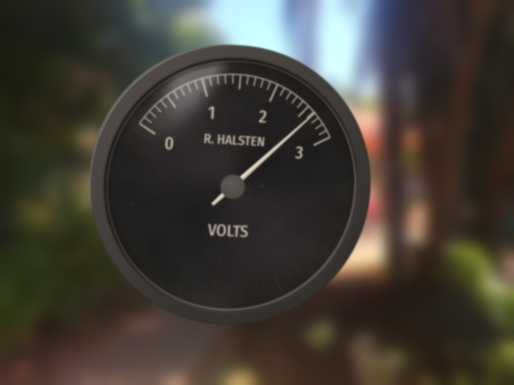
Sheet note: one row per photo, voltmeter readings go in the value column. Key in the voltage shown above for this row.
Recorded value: 2.6 V
